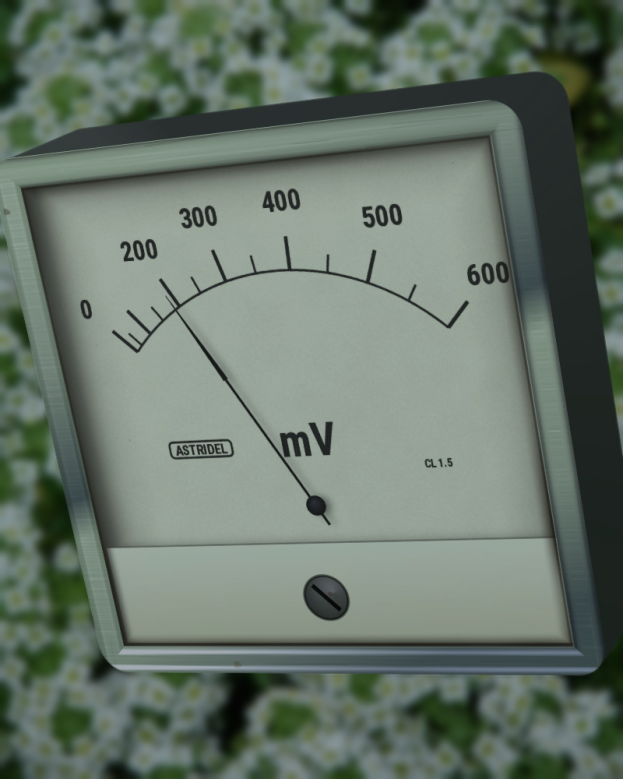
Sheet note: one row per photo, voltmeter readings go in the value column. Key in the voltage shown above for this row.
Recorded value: 200 mV
